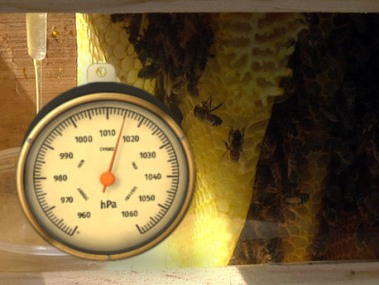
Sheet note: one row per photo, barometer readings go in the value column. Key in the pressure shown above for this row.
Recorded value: 1015 hPa
